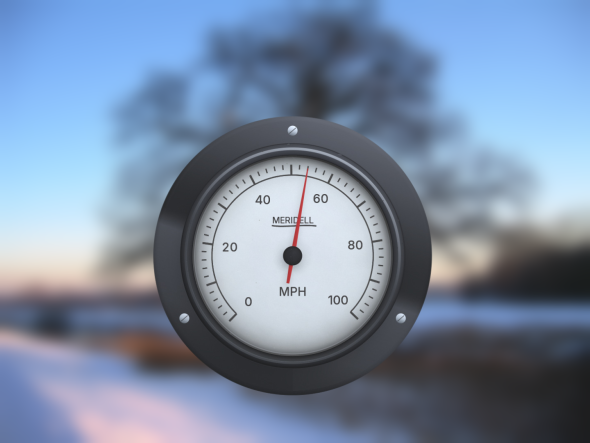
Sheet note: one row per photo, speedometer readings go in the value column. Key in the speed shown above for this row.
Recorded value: 54 mph
